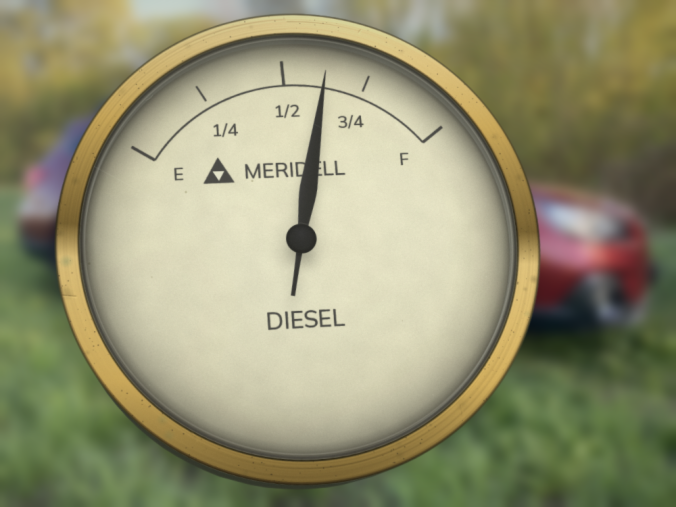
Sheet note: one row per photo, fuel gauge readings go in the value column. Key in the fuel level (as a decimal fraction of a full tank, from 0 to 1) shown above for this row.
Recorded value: 0.625
